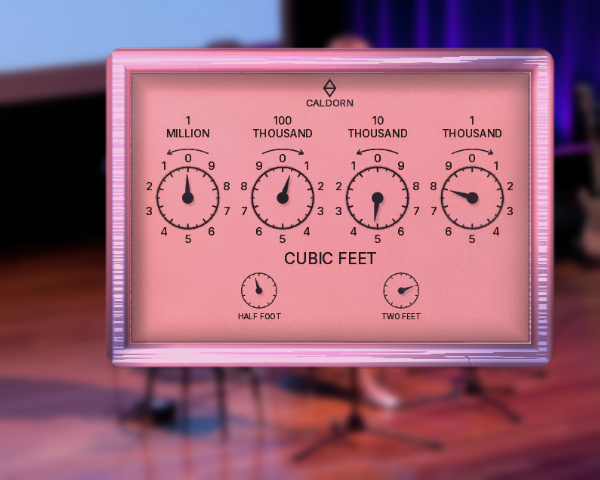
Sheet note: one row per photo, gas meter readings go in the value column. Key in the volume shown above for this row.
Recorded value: 4800 ft³
